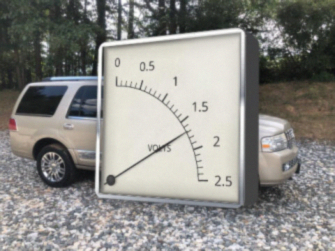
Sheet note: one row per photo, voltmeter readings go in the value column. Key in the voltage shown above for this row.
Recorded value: 1.7 V
